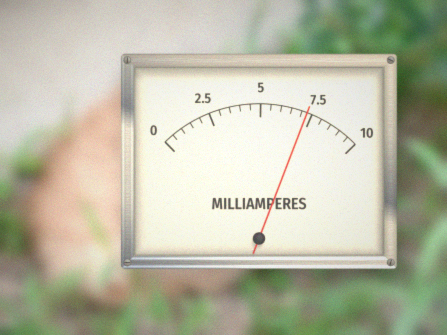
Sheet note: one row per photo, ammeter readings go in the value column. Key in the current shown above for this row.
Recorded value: 7.25 mA
